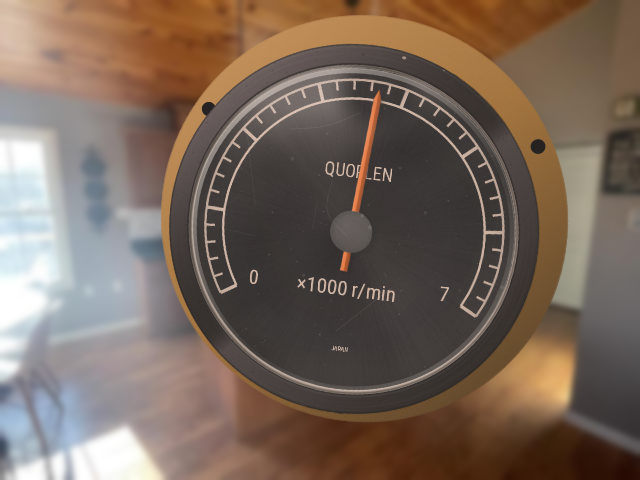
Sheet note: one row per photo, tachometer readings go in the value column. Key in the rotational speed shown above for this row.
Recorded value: 3700 rpm
